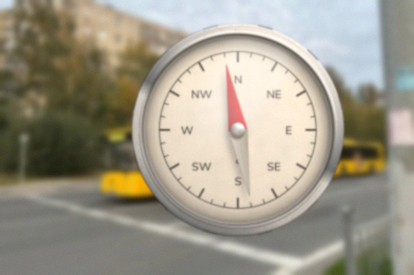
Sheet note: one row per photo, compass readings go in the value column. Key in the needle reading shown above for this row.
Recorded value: 350 °
